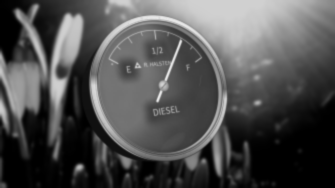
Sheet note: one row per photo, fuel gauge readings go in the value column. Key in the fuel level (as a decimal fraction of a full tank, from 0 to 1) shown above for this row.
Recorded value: 0.75
